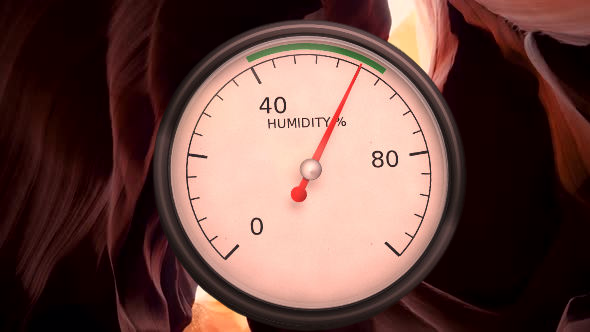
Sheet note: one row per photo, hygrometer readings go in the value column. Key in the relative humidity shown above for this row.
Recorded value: 60 %
